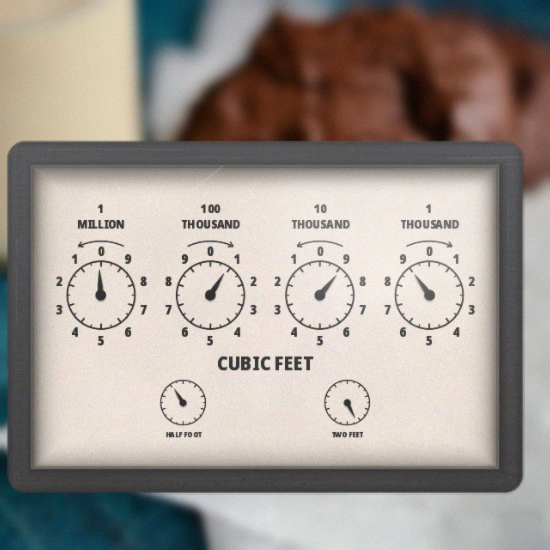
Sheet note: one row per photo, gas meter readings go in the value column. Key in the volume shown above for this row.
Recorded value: 8900 ft³
